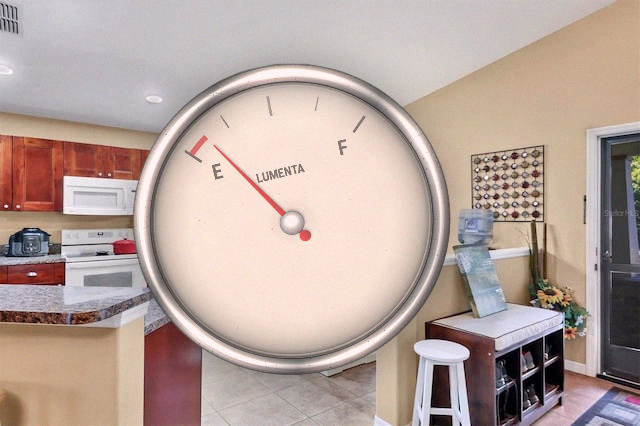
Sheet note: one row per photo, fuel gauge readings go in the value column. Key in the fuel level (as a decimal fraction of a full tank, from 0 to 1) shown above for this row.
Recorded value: 0.125
